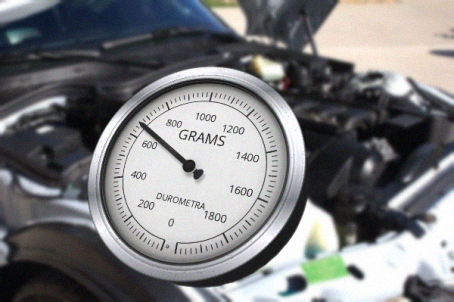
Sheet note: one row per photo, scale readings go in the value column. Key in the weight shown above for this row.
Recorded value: 660 g
